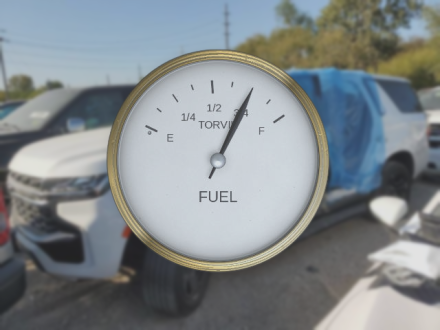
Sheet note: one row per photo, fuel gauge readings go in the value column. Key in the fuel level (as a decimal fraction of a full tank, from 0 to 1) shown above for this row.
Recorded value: 0.75
